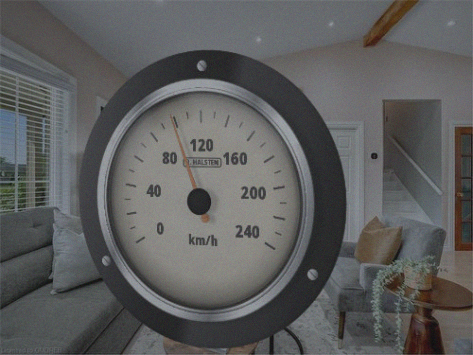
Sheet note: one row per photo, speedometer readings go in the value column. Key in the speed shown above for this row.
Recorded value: 100 km/h
